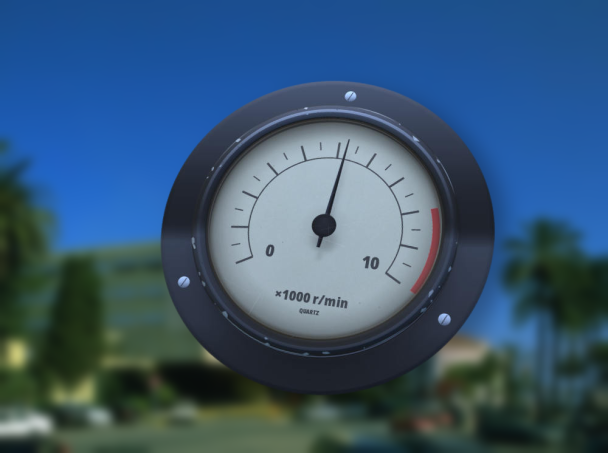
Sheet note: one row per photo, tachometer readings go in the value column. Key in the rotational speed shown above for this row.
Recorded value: 5250 rpm
